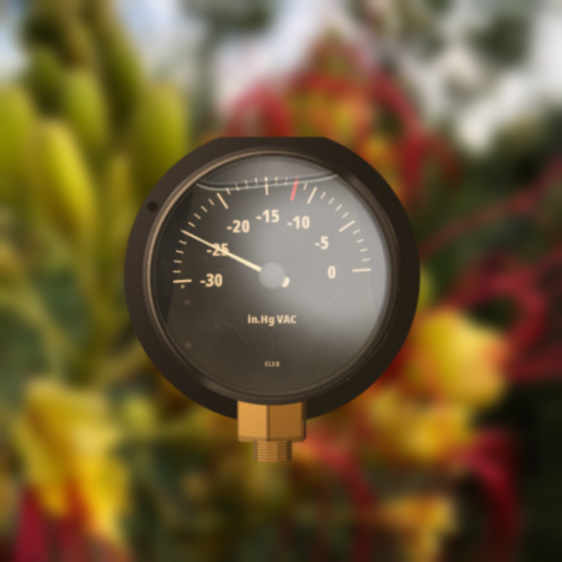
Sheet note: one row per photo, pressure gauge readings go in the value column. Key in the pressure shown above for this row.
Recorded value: -25 inHg
